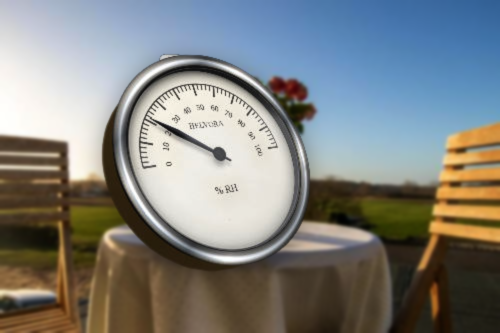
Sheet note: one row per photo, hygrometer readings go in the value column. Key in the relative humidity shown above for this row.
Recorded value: 20 %
